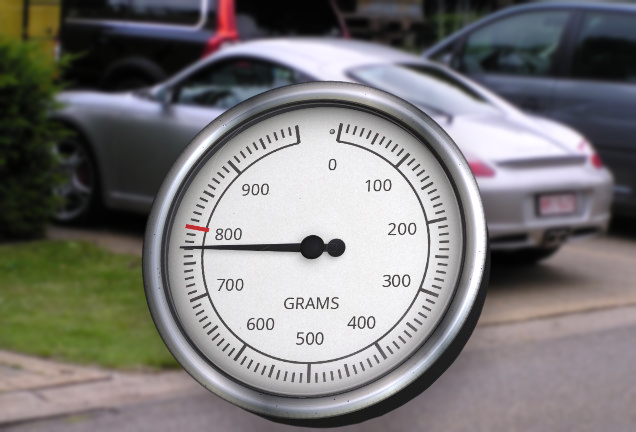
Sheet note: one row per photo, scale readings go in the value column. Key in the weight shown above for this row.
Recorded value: 770 g
